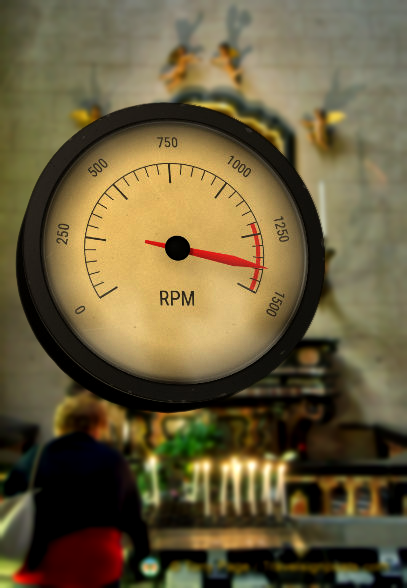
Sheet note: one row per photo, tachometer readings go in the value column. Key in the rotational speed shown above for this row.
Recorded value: 1400 rpm
